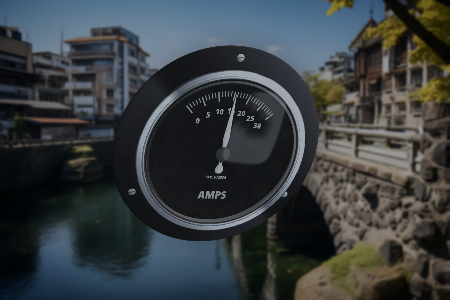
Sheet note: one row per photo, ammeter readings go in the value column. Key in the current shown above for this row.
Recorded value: 15 A
